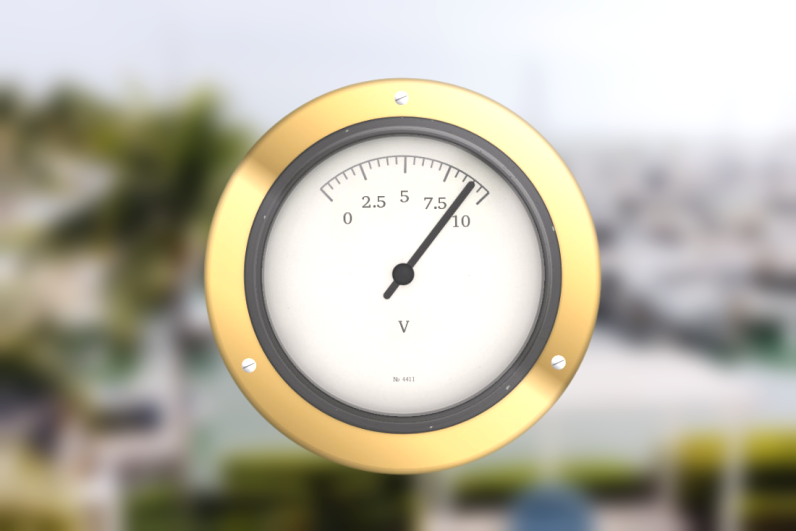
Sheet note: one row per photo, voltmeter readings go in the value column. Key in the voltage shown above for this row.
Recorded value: 9 V
